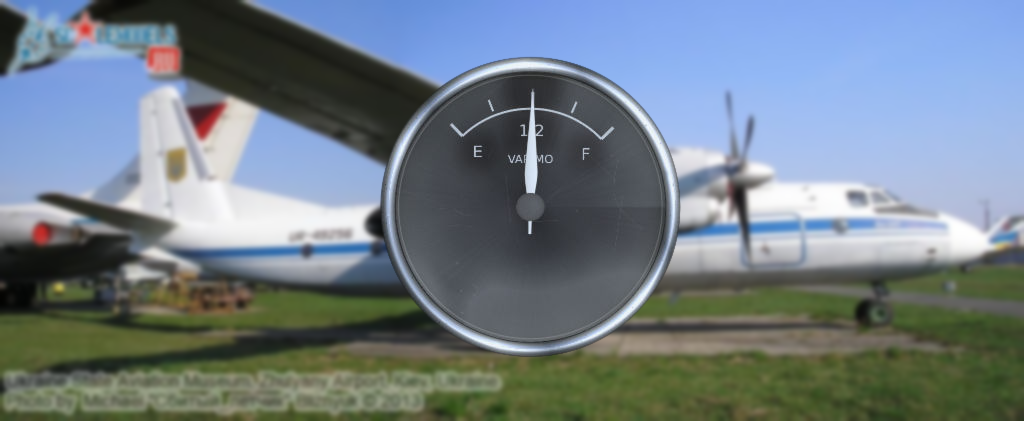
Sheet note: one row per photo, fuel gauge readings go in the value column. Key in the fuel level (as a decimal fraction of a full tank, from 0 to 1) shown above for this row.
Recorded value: 0.5
